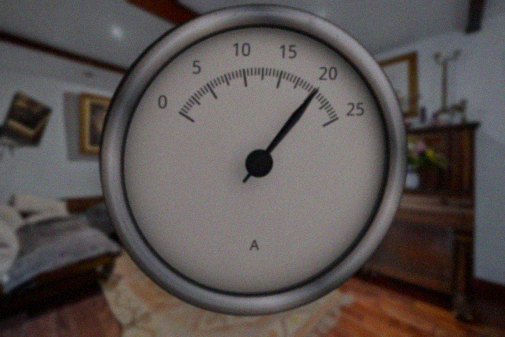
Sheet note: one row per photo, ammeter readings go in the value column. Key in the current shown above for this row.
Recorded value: 20 A
